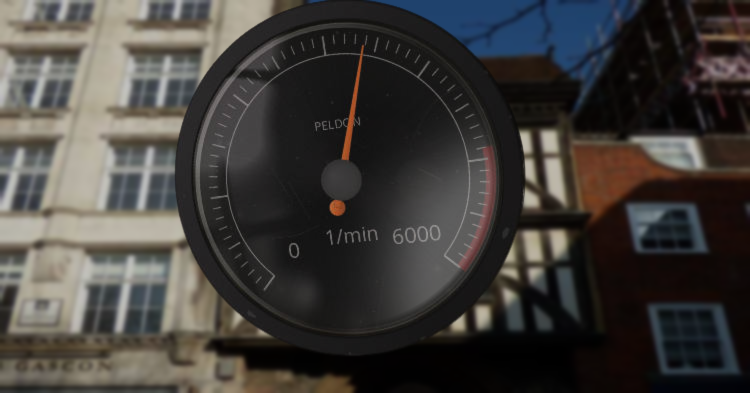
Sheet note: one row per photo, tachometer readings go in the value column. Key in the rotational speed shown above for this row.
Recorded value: 3400 rpm
